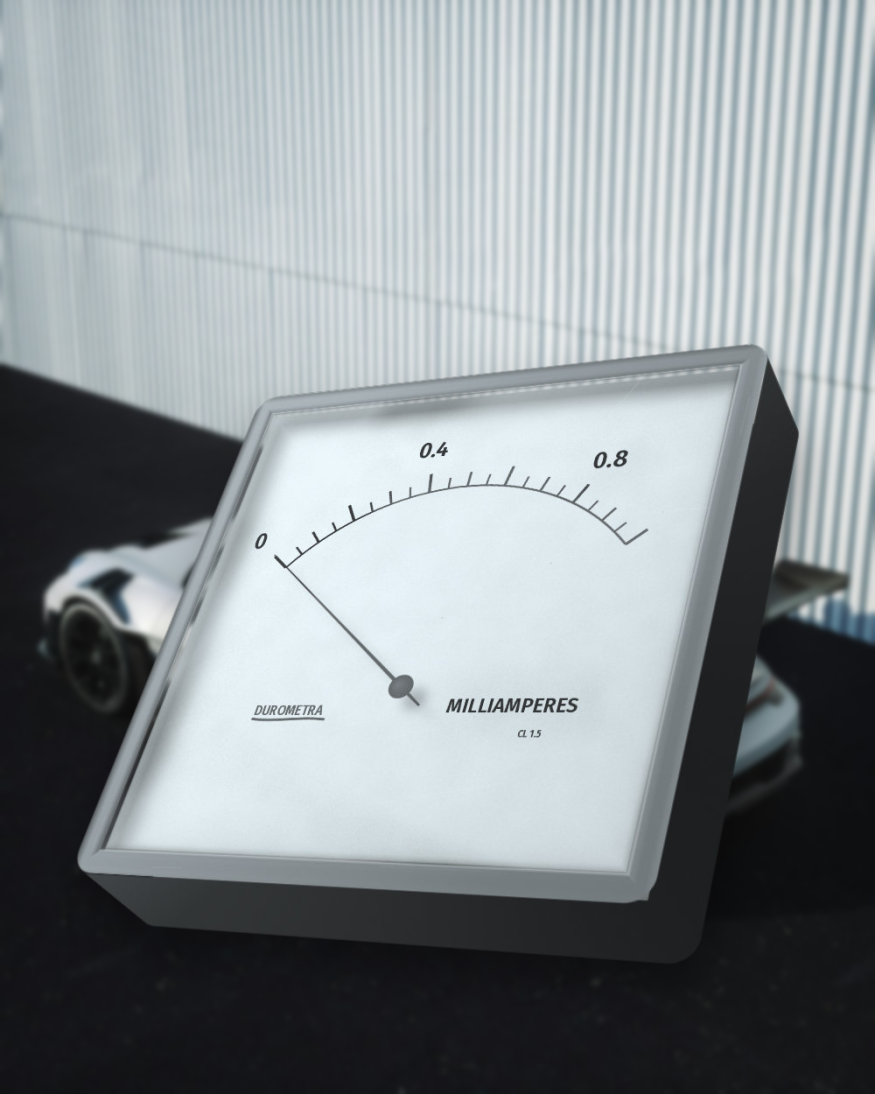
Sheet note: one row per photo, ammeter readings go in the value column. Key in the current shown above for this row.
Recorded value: 0 mA
